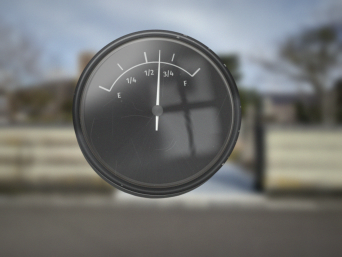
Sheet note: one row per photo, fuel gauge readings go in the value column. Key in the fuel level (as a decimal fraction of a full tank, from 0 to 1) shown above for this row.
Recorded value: 0.625
